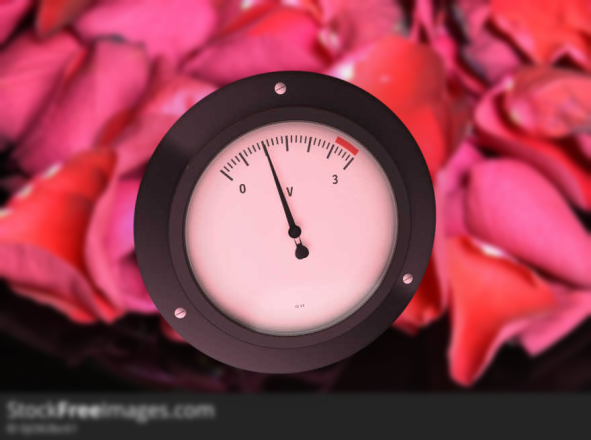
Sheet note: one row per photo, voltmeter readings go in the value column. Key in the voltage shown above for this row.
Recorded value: 1 V
